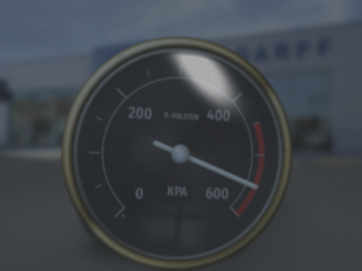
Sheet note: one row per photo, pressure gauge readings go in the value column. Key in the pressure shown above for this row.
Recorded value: 550 kPa
